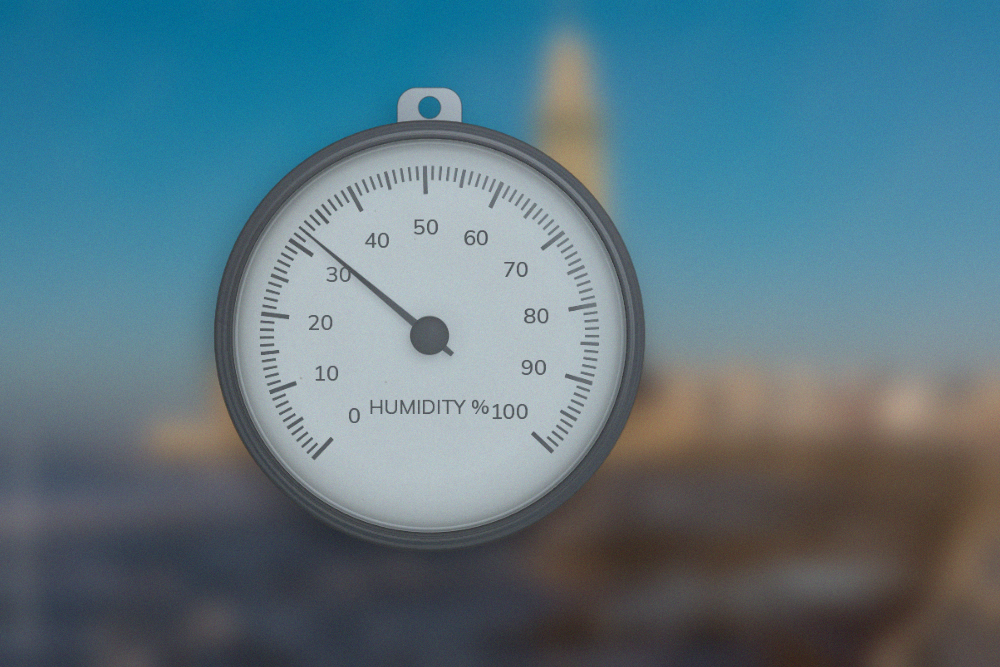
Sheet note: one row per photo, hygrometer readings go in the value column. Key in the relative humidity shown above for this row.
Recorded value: 32 %
